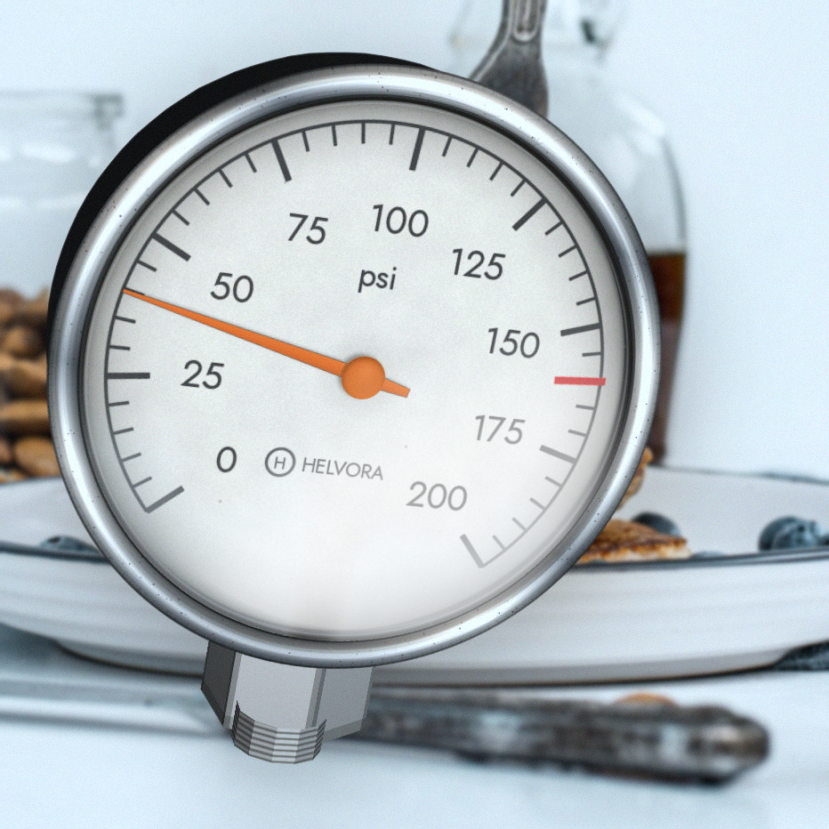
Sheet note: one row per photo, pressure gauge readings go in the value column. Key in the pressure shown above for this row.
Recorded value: 40 psi
